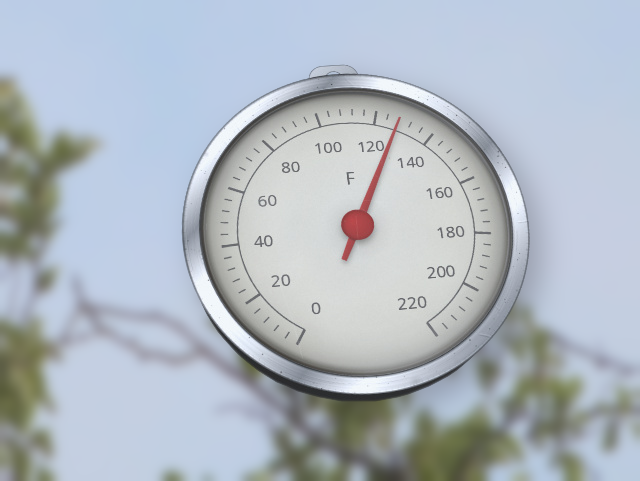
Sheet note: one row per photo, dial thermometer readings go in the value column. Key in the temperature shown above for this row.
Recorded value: 128 °F
